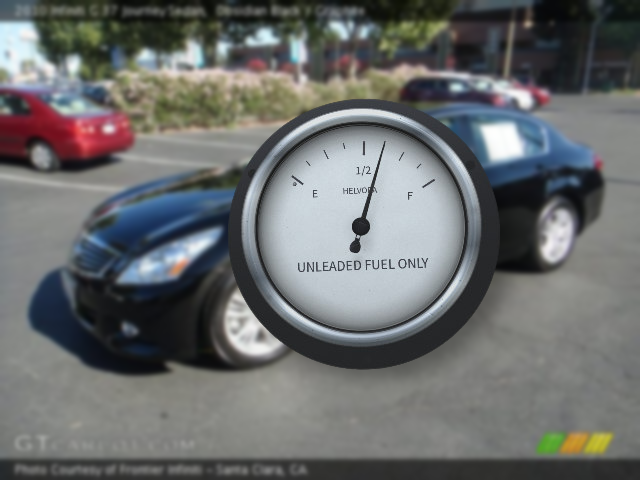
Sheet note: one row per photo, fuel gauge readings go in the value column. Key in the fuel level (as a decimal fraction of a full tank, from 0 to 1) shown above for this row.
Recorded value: 0.625
